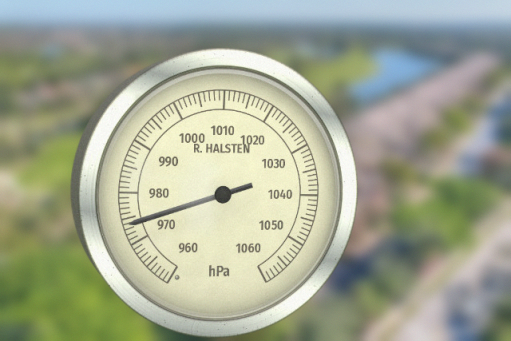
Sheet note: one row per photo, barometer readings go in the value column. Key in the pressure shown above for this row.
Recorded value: 974 hPa
